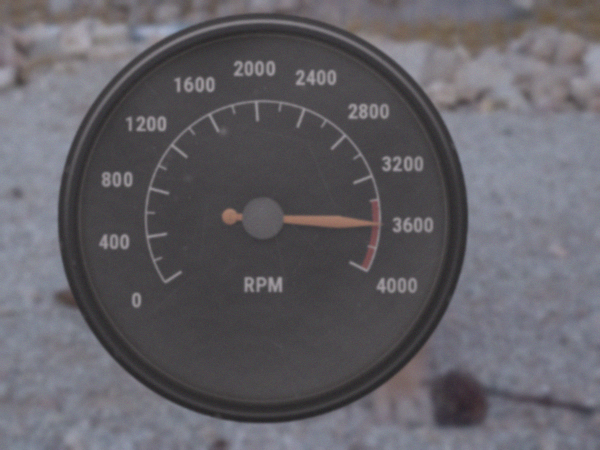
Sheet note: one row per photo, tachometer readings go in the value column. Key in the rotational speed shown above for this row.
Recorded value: 3600 rpm
